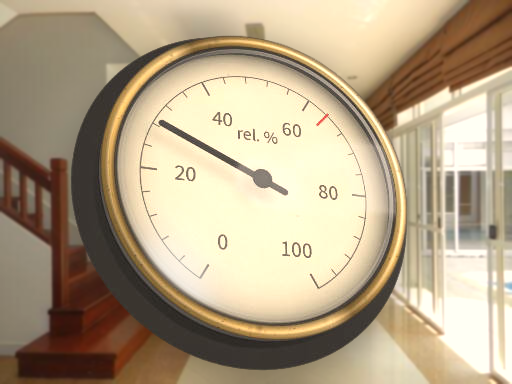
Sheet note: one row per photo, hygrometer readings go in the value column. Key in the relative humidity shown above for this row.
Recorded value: 28 %
